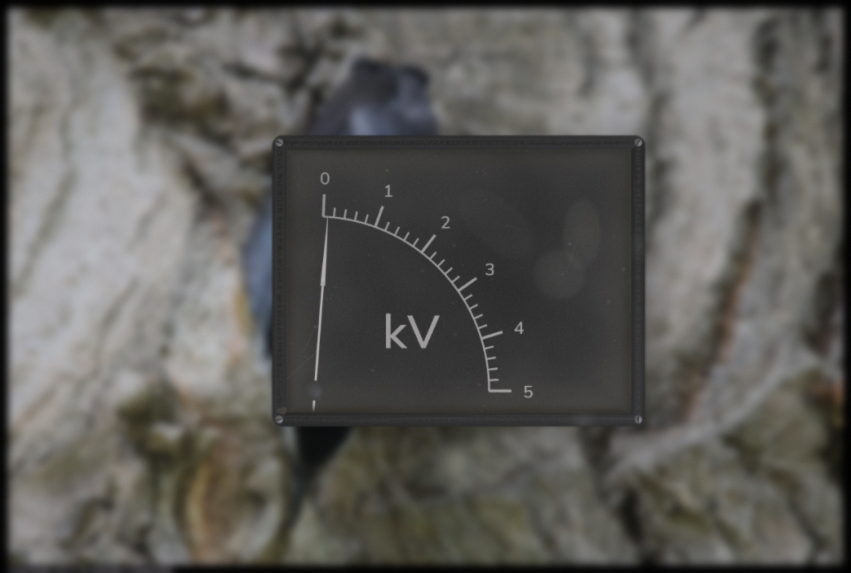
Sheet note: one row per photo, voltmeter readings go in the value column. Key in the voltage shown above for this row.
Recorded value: 0.1 kV
